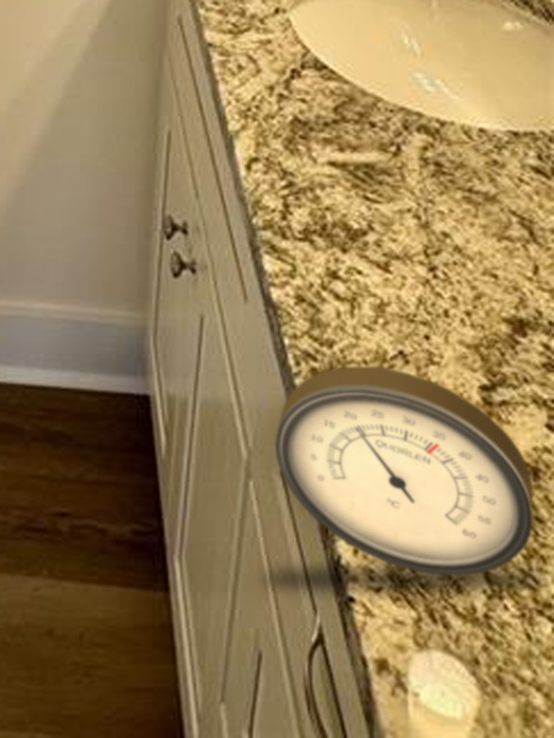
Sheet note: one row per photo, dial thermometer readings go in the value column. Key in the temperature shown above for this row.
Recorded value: 20 °C
